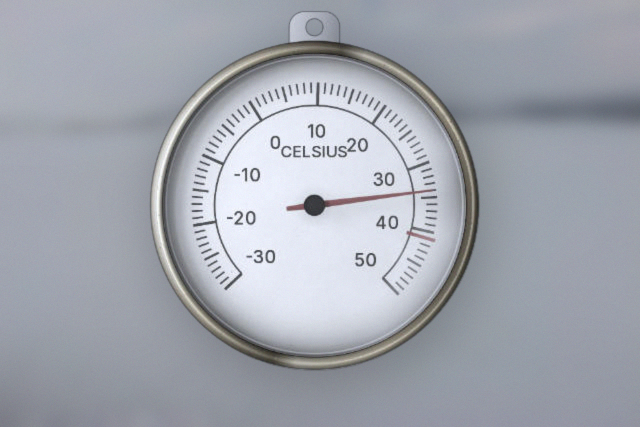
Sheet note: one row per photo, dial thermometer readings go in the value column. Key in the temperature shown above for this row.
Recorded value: 34 °C
